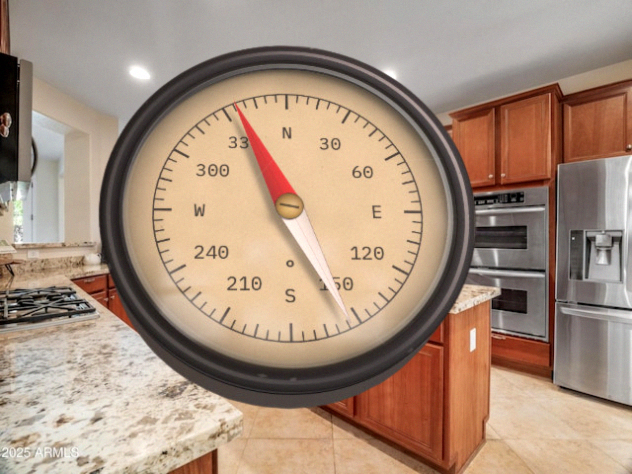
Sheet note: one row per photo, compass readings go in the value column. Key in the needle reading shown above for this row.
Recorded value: 335 °
